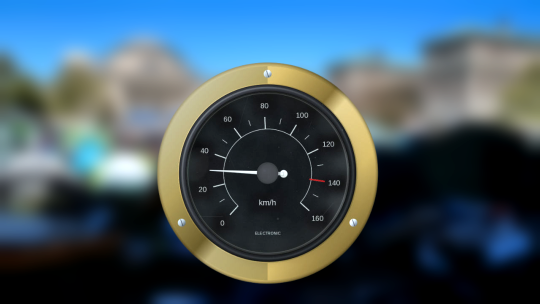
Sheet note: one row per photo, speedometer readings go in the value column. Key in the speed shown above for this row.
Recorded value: 30 km/h
